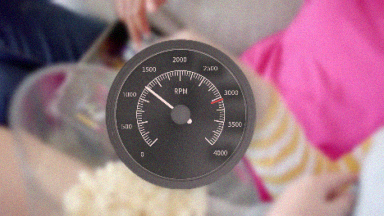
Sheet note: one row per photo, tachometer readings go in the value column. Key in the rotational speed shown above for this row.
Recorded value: 1250 rpm
